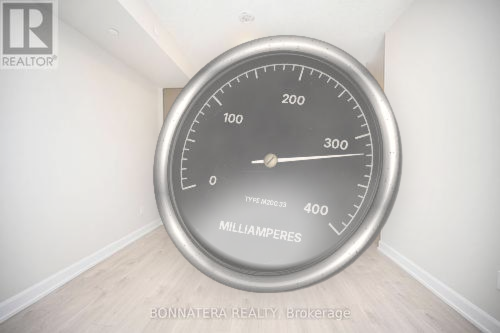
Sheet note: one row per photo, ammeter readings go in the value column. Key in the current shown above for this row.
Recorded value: 320 mA
